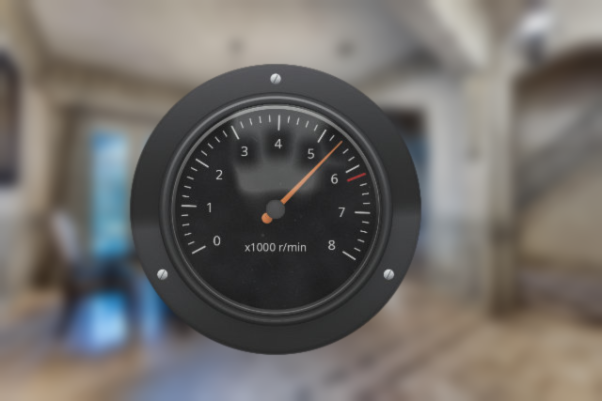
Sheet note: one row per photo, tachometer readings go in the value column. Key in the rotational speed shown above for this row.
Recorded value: 5400 rpm
